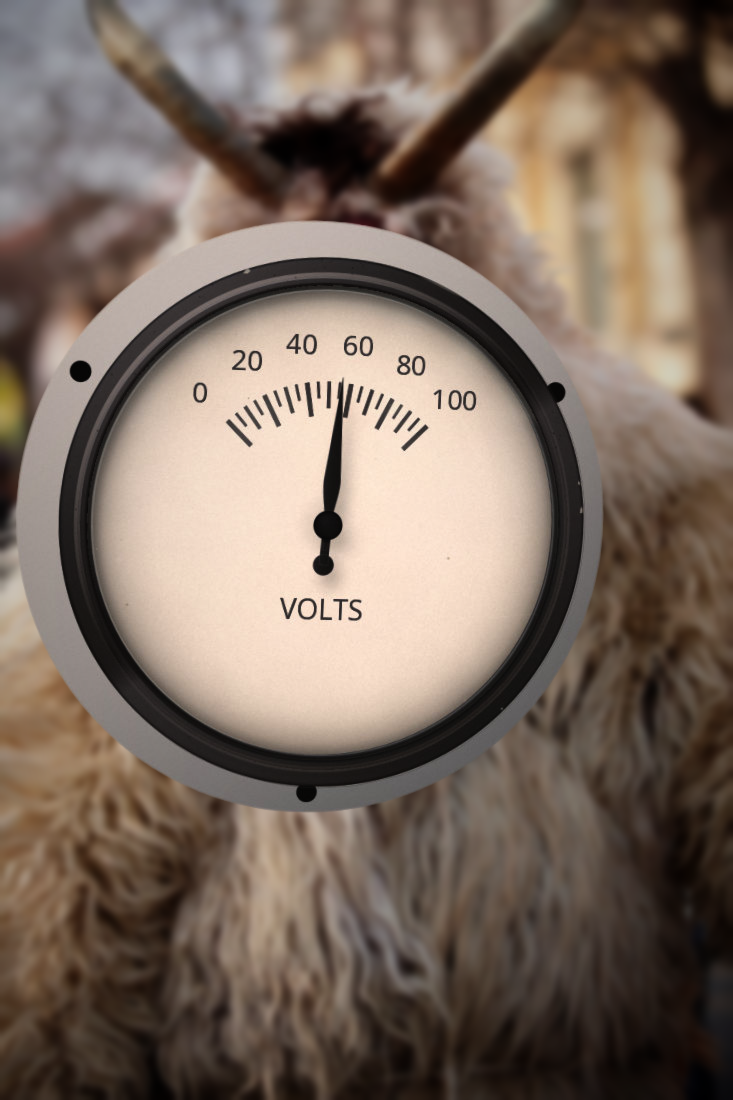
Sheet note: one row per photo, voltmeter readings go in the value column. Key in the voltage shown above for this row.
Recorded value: 55 V
